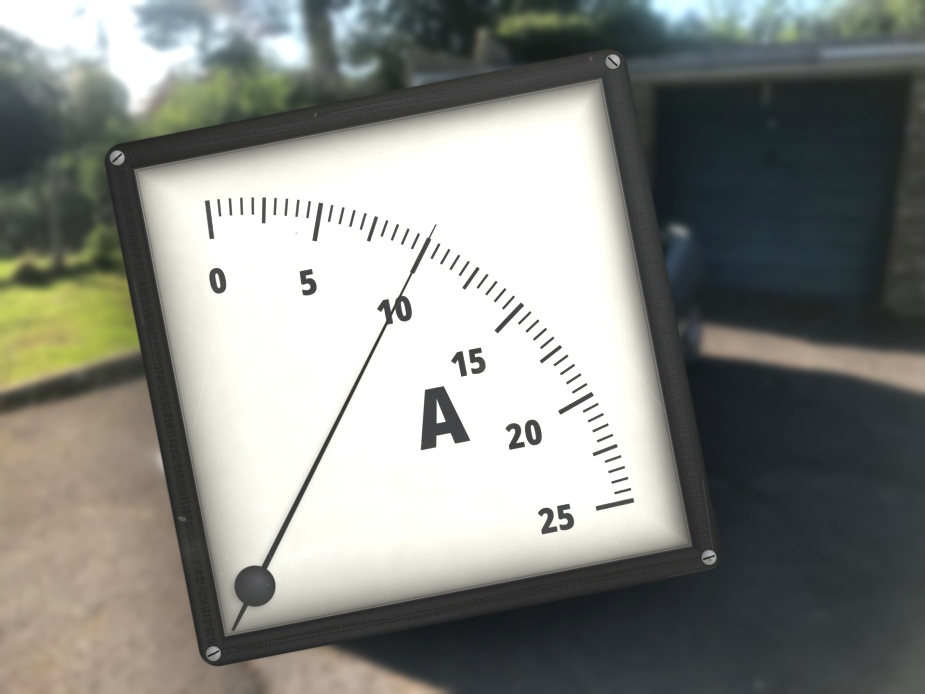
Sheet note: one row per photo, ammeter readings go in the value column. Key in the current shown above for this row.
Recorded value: 10 A
